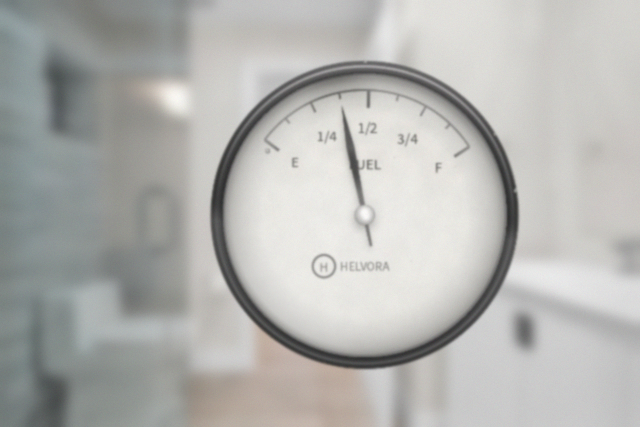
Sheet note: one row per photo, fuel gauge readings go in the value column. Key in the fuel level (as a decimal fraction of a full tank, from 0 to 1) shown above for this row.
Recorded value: 0.375
